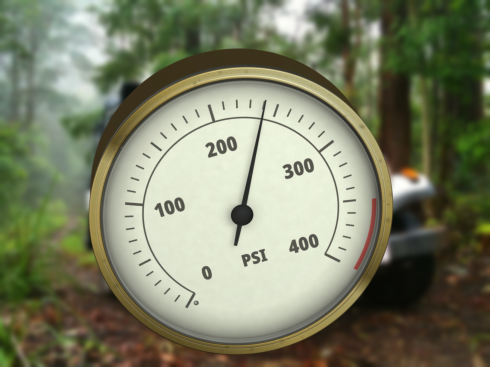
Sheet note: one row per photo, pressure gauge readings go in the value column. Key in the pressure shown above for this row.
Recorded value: 240 psi
